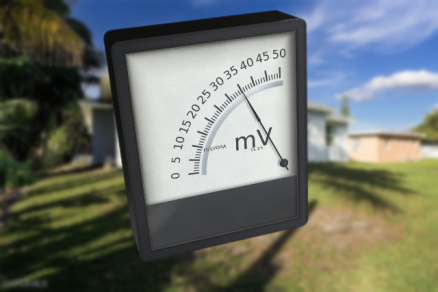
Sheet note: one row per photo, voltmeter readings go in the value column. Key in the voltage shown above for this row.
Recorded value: 35 mV
